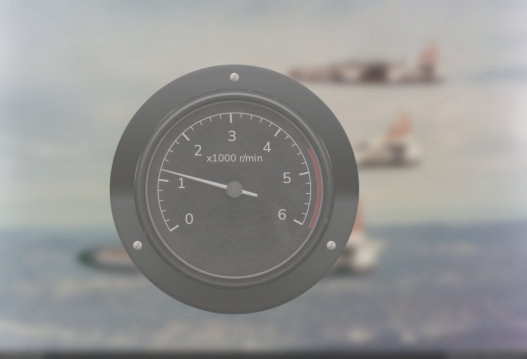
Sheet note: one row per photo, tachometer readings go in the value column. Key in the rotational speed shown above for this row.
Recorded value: 1200 rpm
